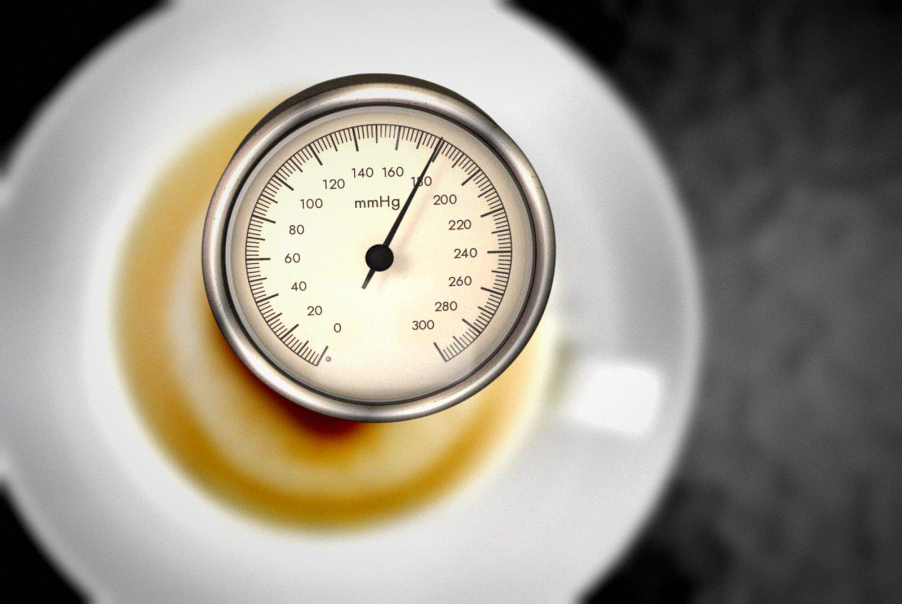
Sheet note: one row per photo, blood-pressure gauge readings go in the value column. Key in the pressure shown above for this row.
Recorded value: 178 mmHg
